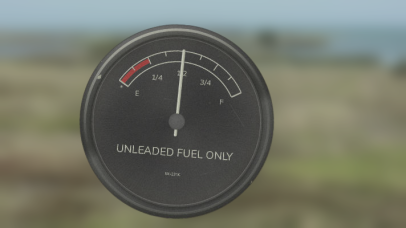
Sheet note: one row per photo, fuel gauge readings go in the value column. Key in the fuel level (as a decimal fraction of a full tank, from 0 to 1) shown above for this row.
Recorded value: 0.5
